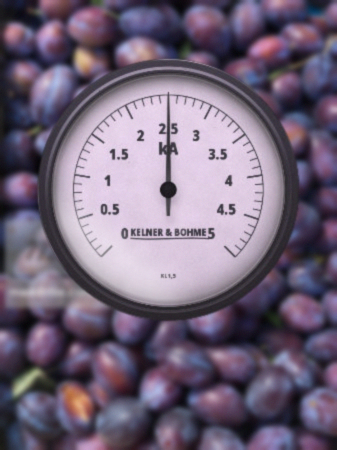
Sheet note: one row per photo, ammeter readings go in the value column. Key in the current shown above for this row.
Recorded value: 2.5 kA
